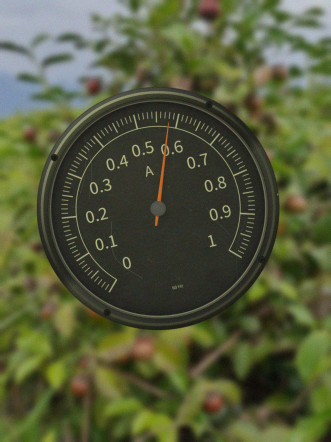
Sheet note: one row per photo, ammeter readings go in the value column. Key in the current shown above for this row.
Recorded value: 0.58 A
